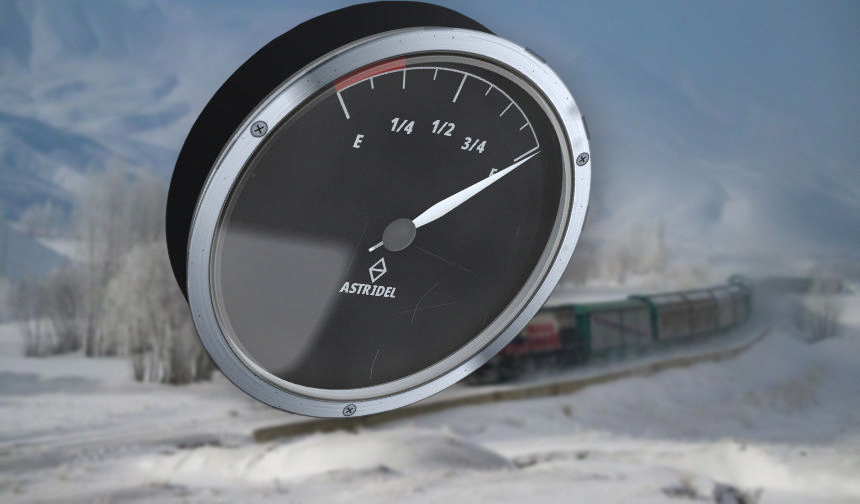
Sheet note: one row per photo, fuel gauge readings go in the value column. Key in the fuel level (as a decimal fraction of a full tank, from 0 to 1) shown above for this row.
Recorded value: 1
